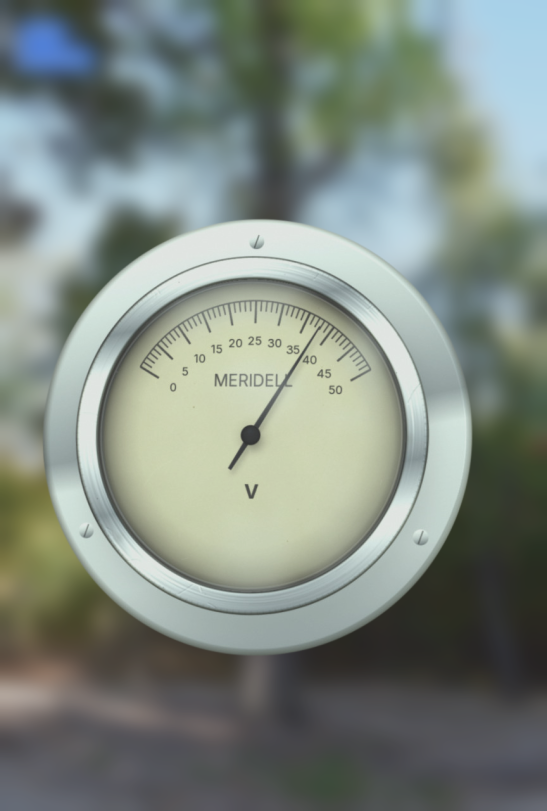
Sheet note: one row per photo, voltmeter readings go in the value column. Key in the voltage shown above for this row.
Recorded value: 38 V
